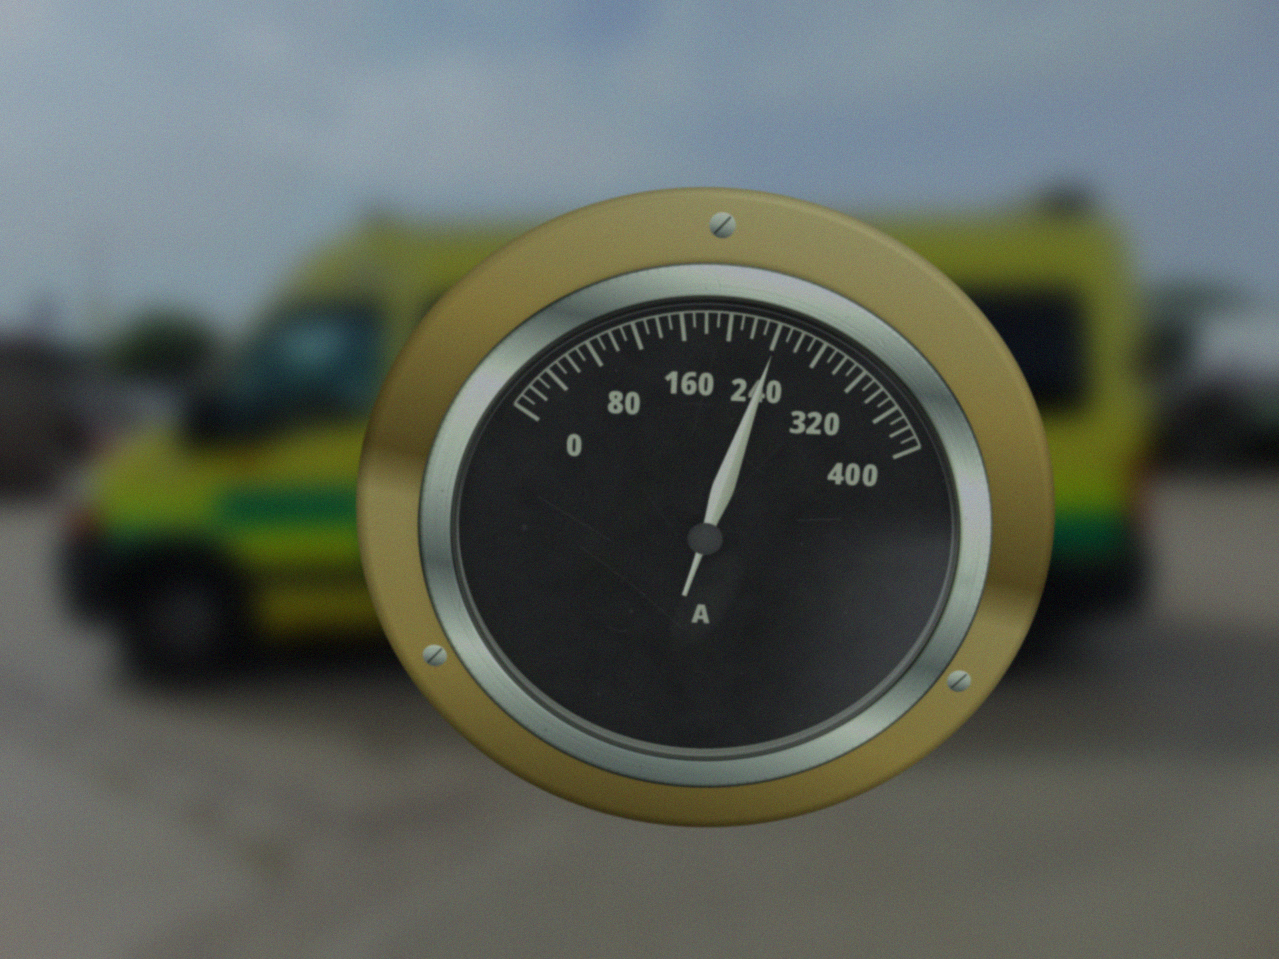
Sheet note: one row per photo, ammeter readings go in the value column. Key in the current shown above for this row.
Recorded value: 240 A
